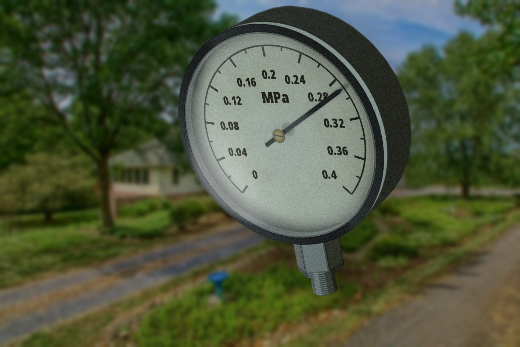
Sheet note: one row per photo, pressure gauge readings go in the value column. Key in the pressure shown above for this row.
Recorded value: 0.29 MPa
